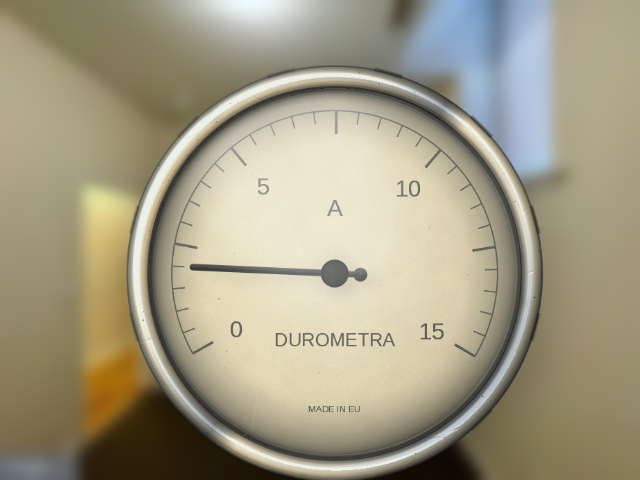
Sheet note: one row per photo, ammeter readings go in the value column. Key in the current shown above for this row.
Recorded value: 2 A
